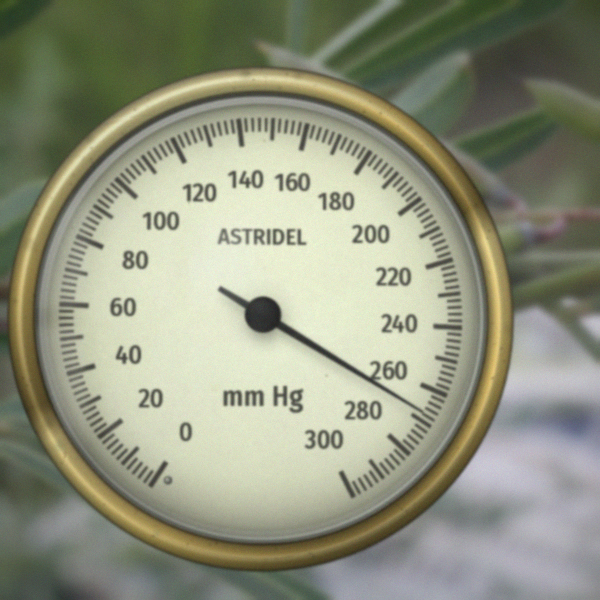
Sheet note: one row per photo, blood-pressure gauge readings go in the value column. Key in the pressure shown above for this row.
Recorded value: 268 mmHg
